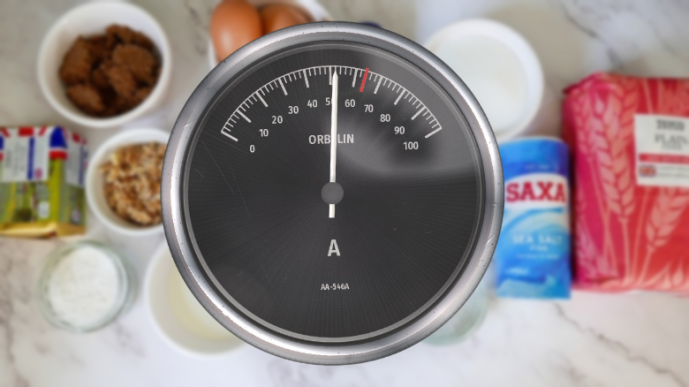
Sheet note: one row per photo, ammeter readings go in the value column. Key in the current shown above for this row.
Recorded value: 52 A
